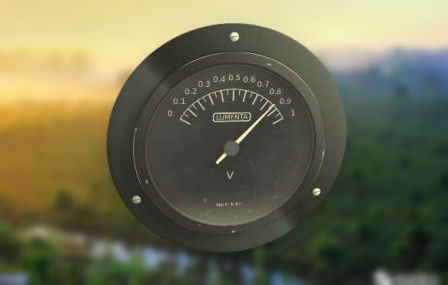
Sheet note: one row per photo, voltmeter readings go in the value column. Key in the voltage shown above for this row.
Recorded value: 0.85 V
